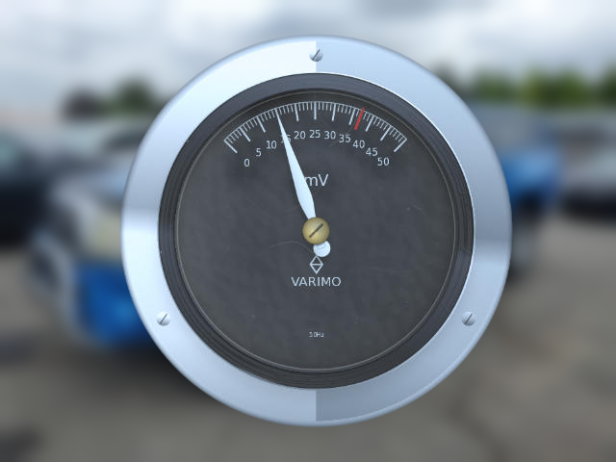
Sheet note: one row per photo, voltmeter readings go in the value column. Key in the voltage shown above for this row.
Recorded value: 15 mV
